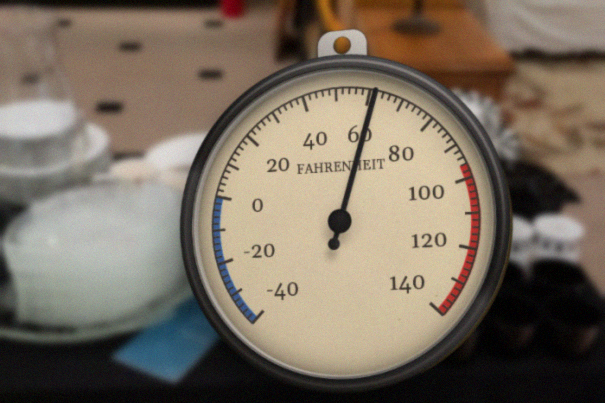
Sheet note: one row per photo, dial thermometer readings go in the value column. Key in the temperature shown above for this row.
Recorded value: 62 °F
